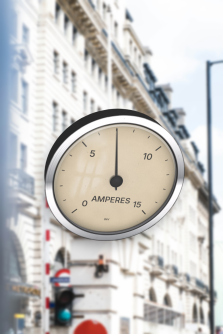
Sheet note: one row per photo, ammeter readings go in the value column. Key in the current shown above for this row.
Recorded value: 7 A
